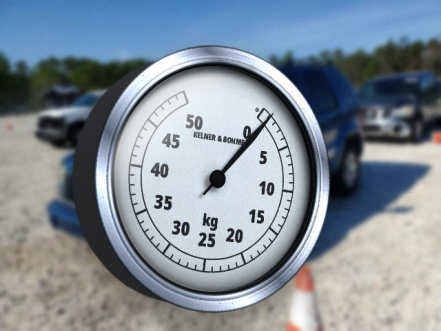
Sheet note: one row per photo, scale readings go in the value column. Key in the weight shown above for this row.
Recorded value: 1 kg
